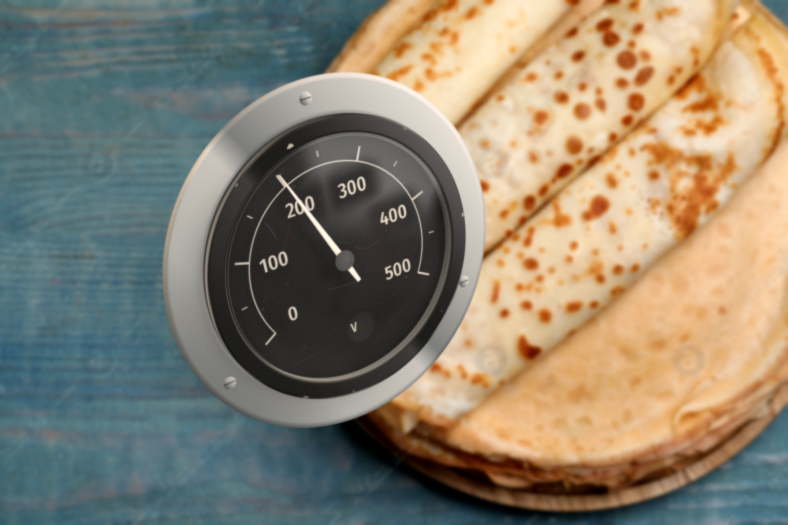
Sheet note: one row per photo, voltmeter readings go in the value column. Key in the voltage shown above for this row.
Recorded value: 200 V
